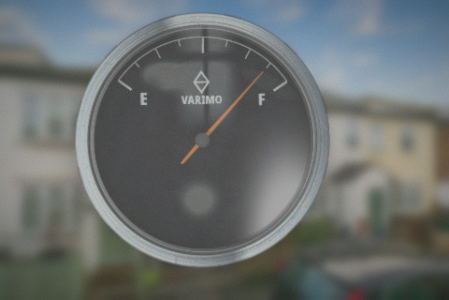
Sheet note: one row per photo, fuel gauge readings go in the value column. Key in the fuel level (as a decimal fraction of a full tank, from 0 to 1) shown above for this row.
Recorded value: 0.875
